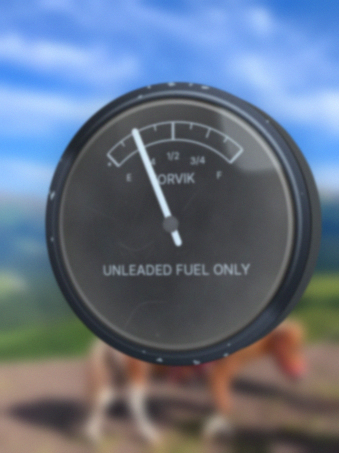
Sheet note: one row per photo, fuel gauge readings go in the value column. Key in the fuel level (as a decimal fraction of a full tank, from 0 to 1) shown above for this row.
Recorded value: 0.25
